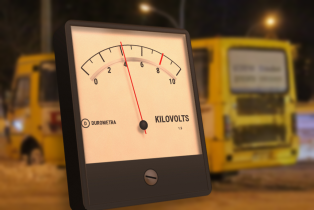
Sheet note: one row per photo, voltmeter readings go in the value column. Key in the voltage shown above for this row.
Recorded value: 4 kV
